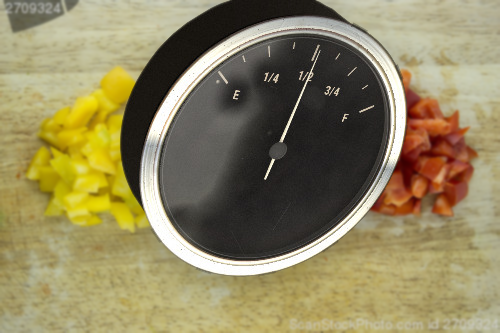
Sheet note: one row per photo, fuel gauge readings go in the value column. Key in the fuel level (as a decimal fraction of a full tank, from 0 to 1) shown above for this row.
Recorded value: 0.5
